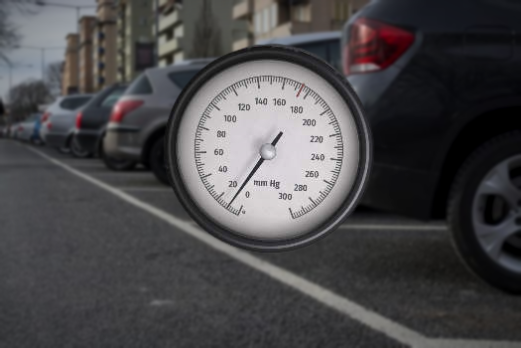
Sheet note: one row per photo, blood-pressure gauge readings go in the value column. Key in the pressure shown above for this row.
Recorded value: 10 mmHg
